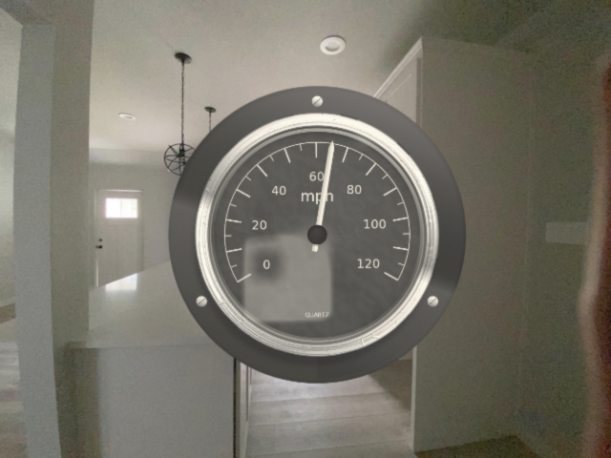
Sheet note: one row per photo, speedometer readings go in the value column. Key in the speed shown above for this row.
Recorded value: 65 mph
